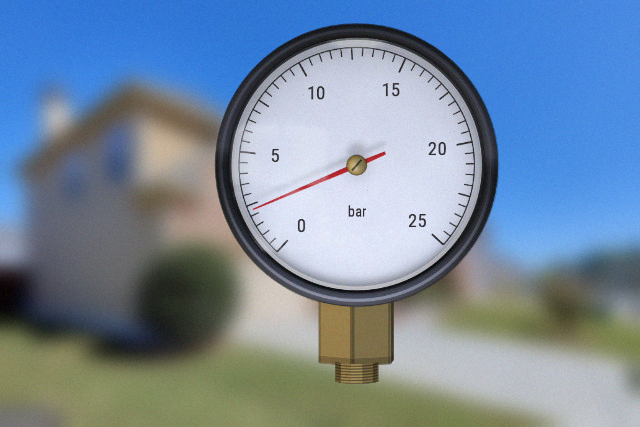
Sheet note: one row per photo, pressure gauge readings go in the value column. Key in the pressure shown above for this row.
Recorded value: 2.25 bar
